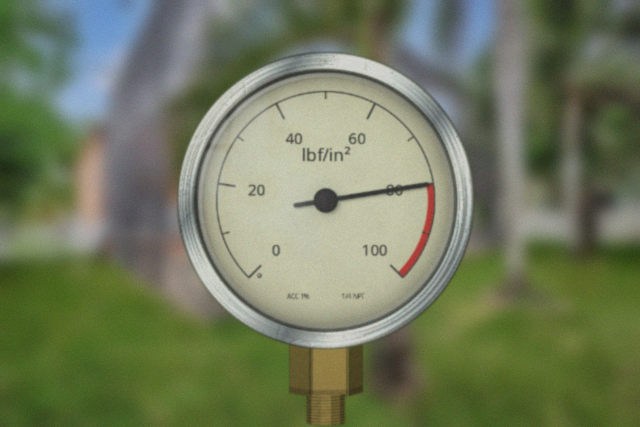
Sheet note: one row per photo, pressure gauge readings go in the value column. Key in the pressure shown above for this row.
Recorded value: 80 psi
